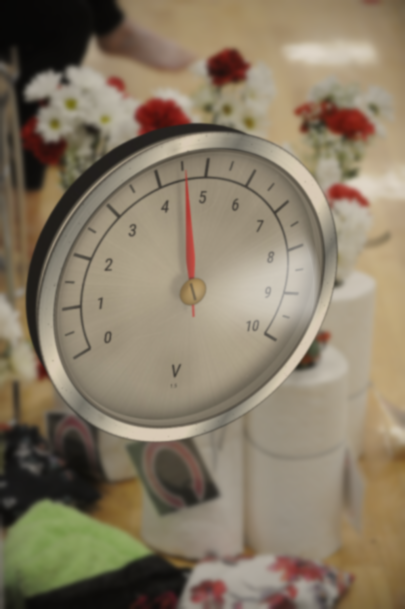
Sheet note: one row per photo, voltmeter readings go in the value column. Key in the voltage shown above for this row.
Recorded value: 4.5 V
